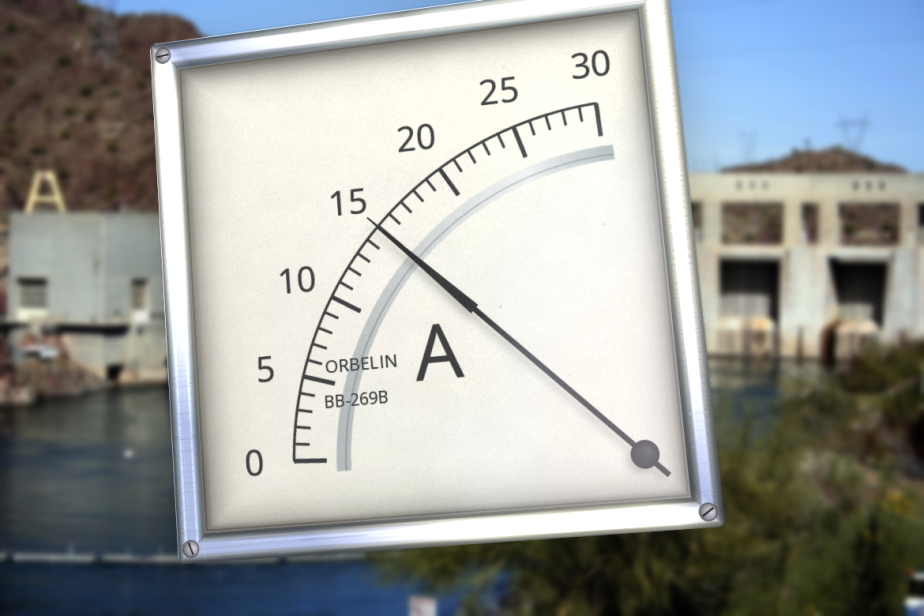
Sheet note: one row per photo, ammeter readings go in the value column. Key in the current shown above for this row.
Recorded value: 15 A
